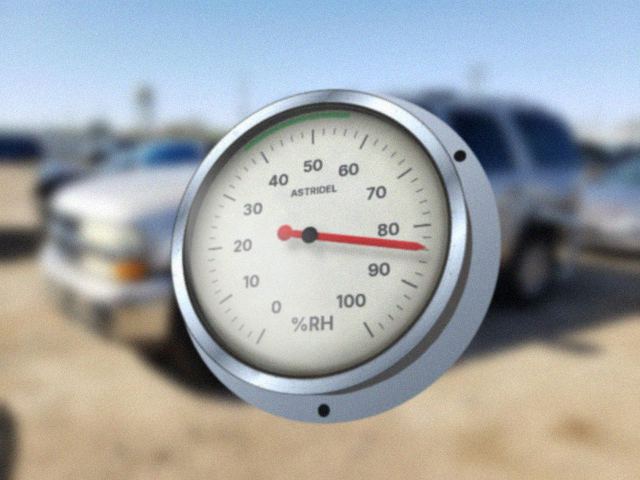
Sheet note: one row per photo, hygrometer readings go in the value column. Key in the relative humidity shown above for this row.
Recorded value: 84 %
